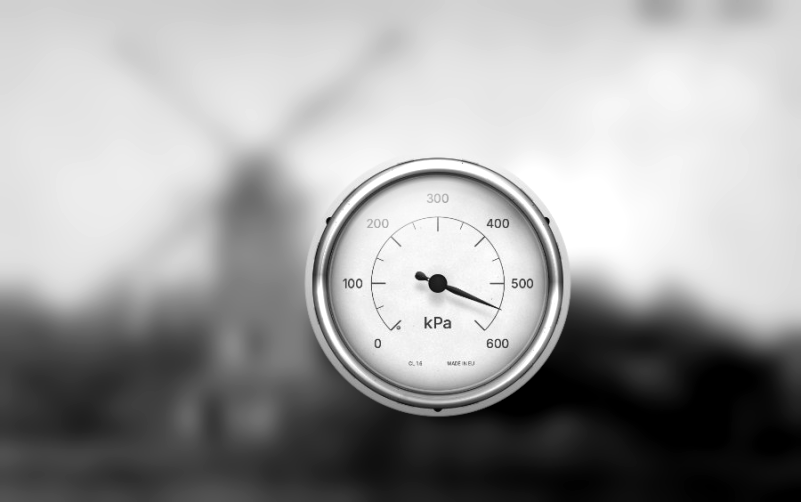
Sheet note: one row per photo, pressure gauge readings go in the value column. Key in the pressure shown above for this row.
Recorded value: 550 kPa
